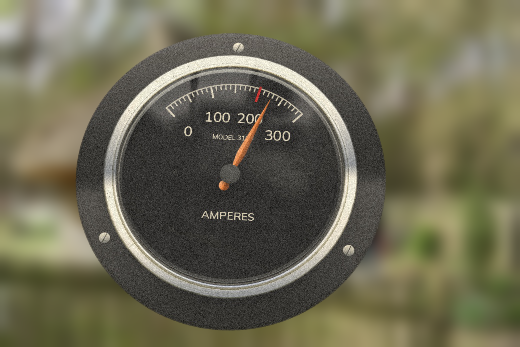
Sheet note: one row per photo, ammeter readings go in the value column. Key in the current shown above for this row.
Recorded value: 230 A
